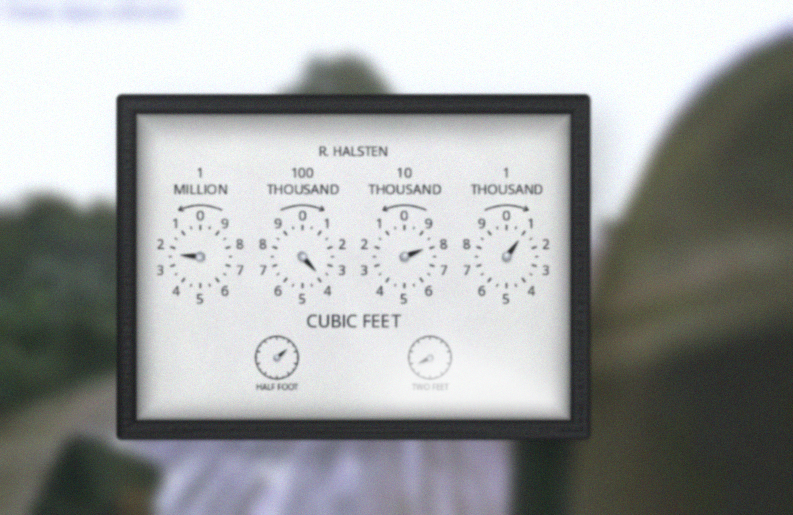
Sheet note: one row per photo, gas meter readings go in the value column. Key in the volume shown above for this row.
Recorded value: 238100 ft³
